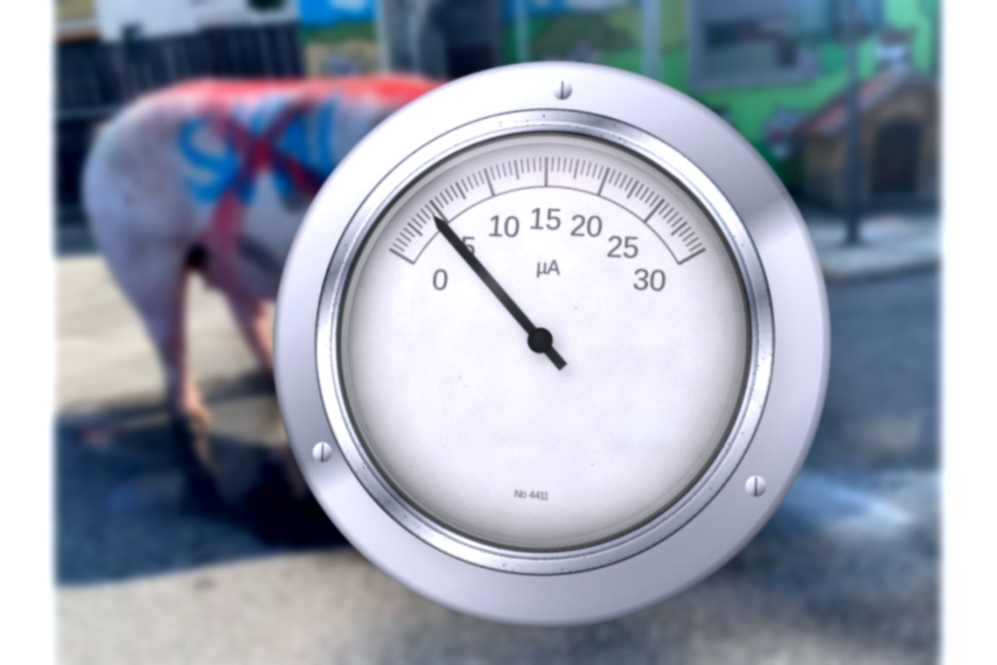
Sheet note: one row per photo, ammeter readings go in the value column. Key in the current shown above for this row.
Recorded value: 4.5 µA
